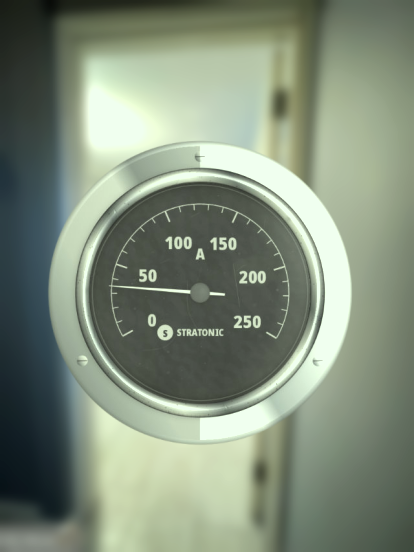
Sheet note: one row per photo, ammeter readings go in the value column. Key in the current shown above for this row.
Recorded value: 35 A
